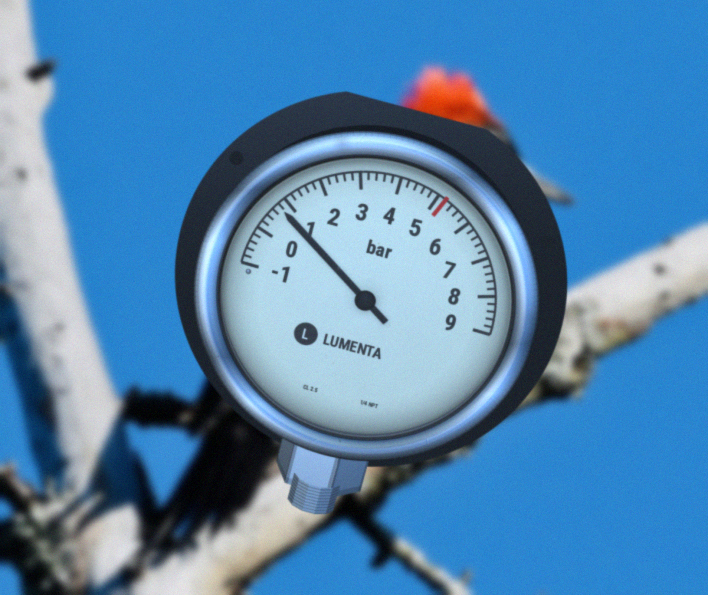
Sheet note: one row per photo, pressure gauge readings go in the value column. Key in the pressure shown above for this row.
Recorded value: 0.8 bar
